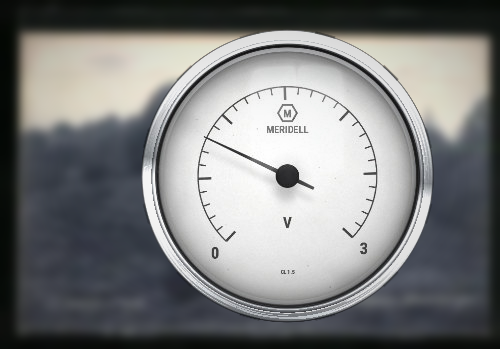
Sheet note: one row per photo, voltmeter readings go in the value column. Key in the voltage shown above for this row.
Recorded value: 0.8 V
